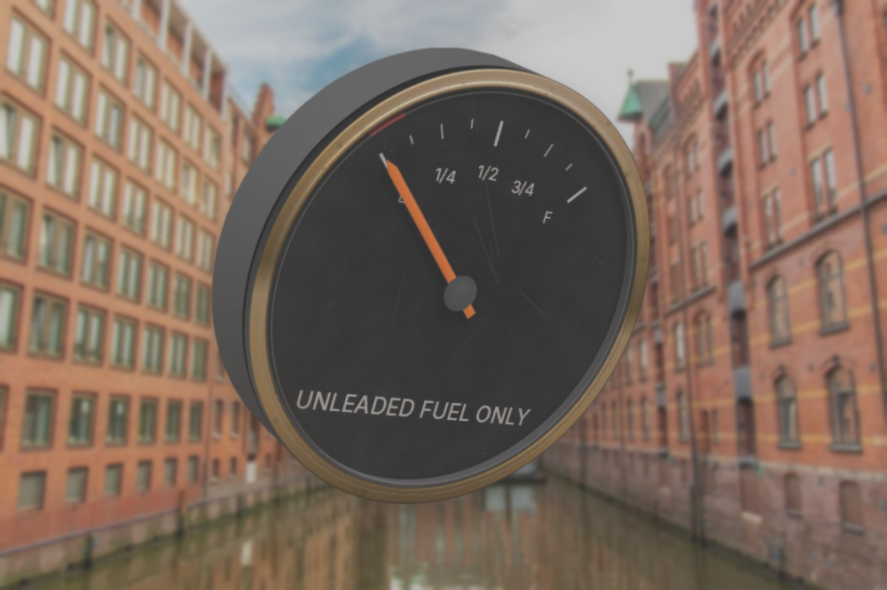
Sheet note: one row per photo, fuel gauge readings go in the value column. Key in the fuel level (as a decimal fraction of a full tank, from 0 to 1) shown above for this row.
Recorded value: 0
